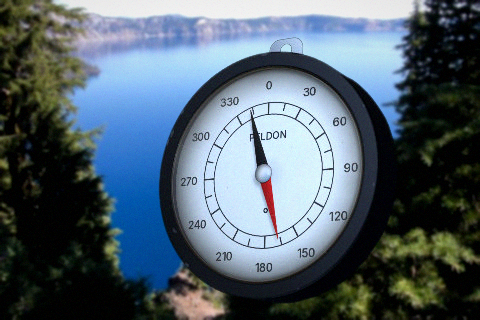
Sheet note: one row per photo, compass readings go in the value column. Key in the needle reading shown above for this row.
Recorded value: 165 °
